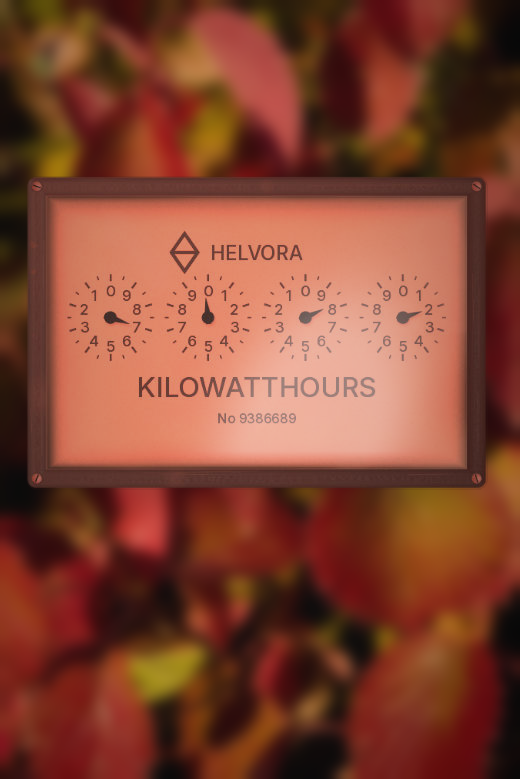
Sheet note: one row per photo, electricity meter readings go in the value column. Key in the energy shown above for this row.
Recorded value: 6982 kWh
